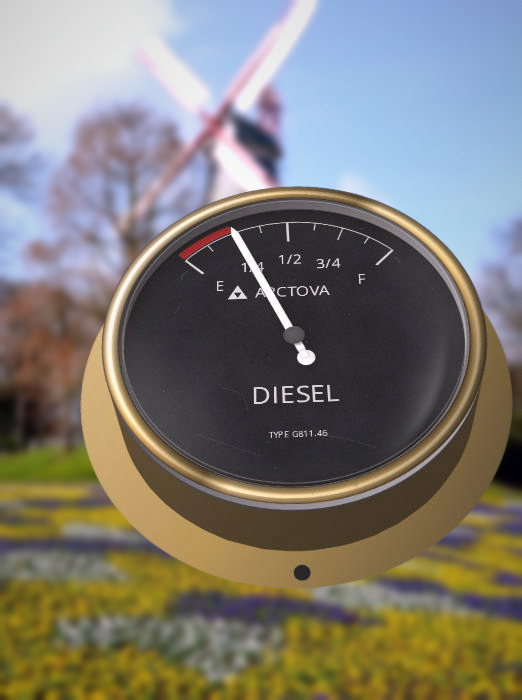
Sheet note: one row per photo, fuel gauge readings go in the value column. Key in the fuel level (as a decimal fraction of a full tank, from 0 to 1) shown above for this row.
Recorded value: 0.25
